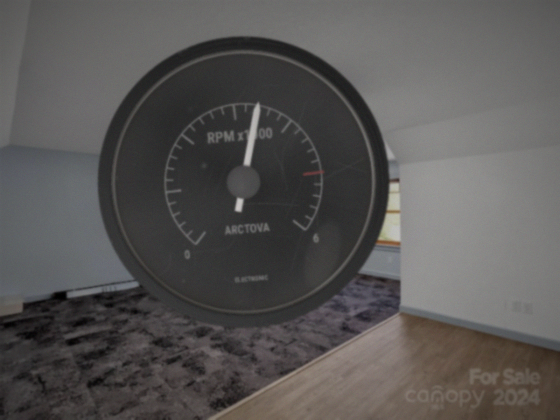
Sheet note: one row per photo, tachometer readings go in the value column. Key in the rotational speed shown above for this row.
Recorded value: 3400 rpm
